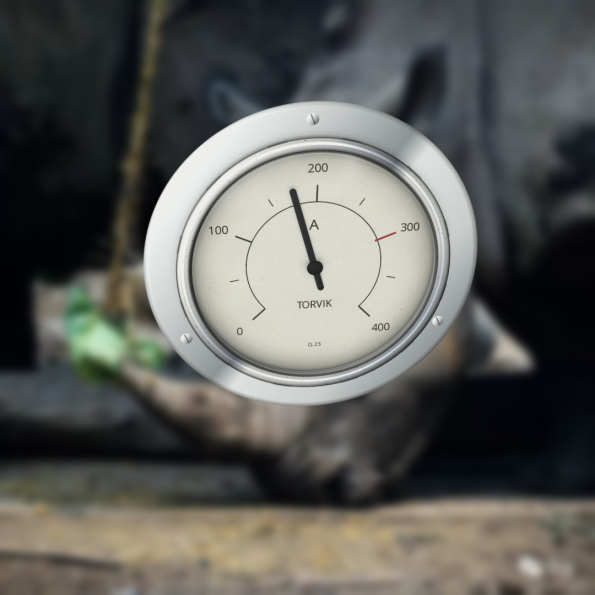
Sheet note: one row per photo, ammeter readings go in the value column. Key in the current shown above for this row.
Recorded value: 175 A
